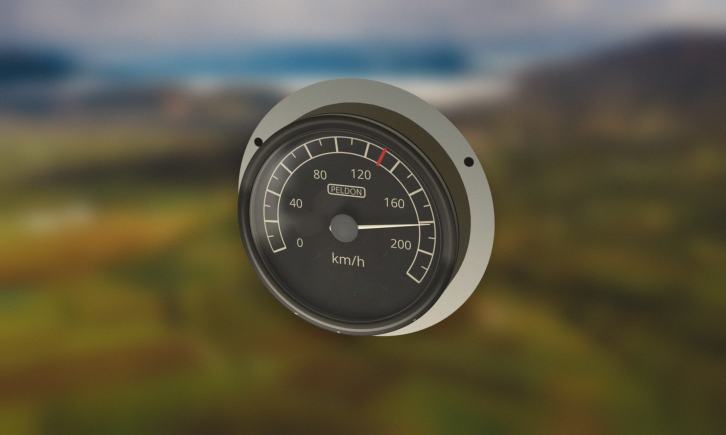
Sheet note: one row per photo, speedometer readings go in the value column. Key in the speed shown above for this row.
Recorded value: 180 km/h
